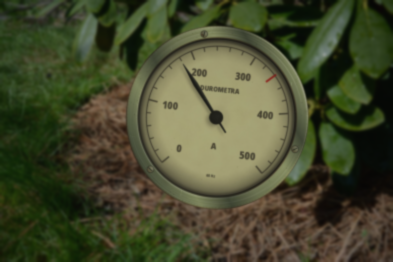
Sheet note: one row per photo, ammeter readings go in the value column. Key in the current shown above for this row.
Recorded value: 180 A
